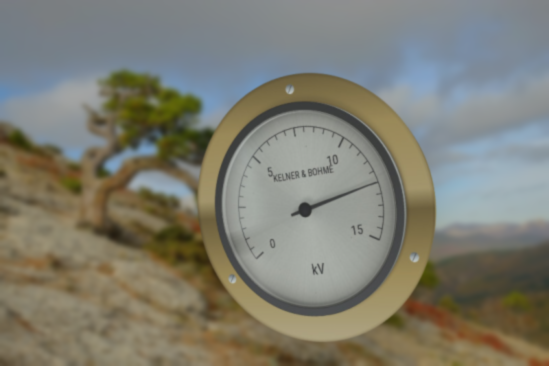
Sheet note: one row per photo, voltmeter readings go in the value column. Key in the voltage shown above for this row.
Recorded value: 12.5 kV
